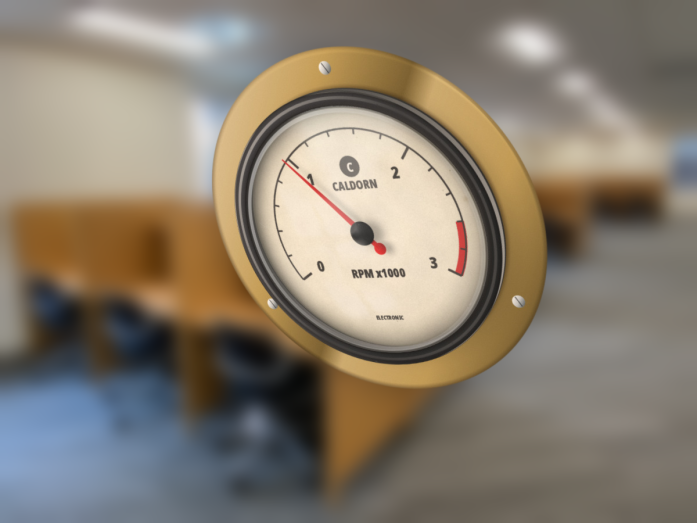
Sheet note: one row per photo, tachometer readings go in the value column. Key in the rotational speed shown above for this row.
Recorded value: 1000 rpm
